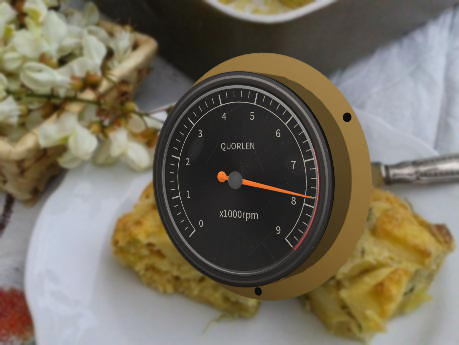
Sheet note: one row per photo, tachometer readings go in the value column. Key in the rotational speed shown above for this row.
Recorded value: 7800 rpm
